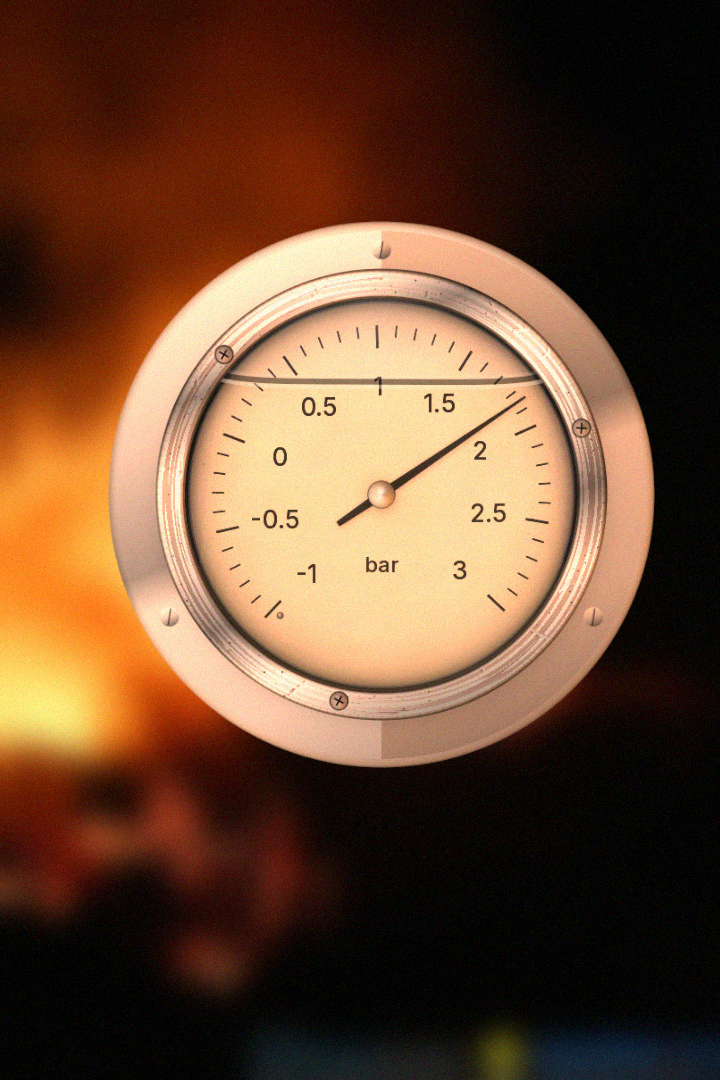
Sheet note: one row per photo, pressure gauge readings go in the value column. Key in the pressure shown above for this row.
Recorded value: 1.85 bar
